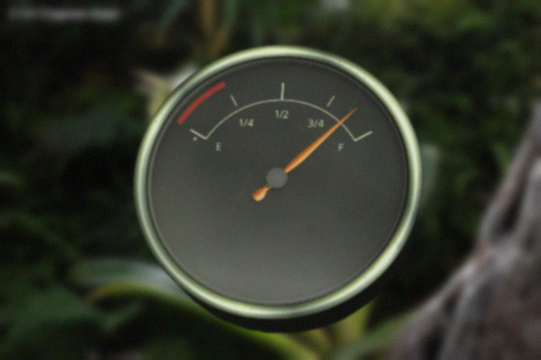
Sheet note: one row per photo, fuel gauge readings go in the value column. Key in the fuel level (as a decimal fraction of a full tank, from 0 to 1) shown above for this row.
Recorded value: 0.875
